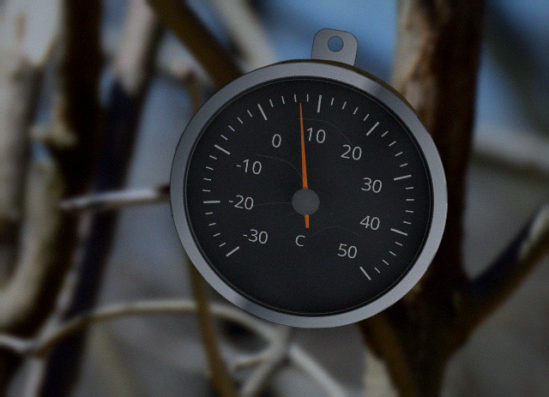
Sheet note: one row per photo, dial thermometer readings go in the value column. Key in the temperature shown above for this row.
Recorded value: 7 °C
